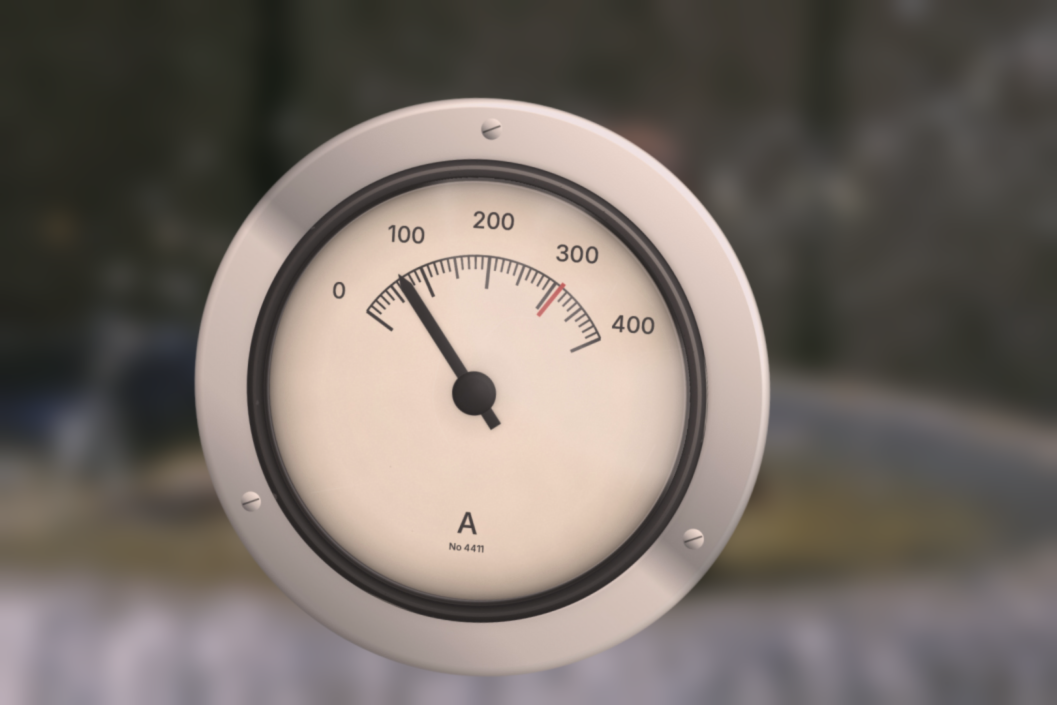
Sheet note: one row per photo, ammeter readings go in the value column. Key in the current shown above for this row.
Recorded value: 70 A
